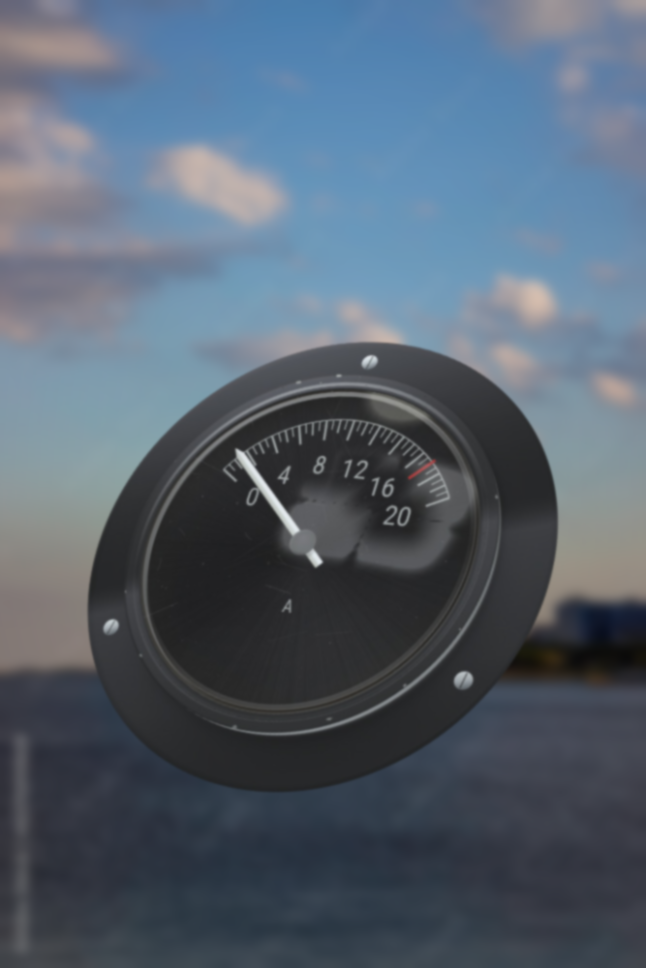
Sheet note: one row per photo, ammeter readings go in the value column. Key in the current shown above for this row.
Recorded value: 1.5 A
